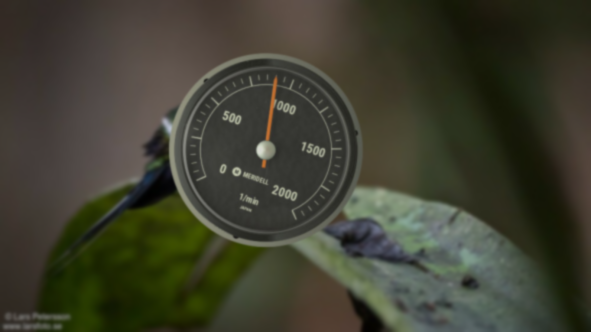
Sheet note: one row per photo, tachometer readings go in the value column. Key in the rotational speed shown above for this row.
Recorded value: 900 rpm
